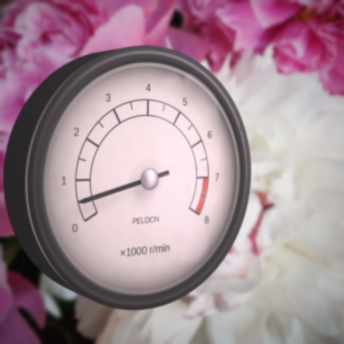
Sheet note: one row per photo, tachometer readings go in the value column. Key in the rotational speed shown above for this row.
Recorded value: 500 rpm
